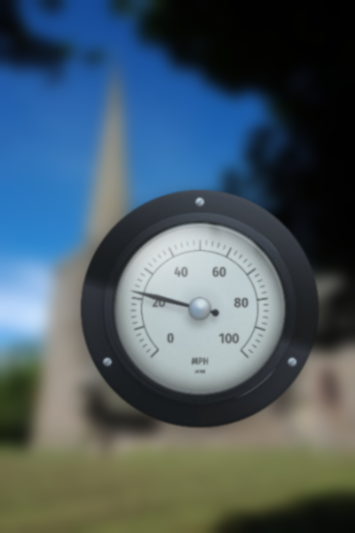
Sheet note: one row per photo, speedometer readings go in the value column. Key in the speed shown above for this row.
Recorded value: 22 mph
